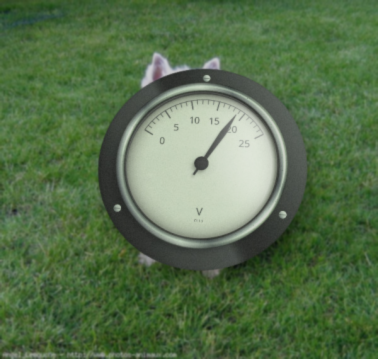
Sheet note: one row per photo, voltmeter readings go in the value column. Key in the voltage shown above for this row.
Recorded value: 19 V
